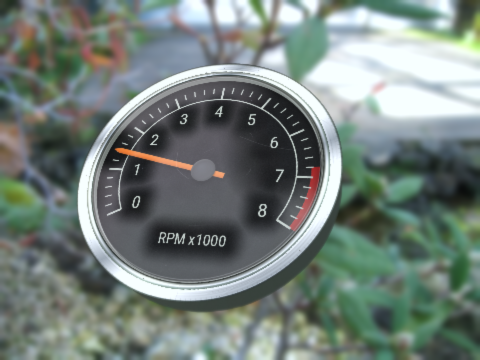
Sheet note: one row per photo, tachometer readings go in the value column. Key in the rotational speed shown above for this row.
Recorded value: 1400 rpm
